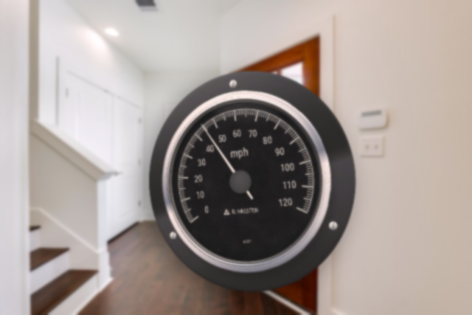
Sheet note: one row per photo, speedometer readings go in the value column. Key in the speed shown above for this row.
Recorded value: 45 mph
